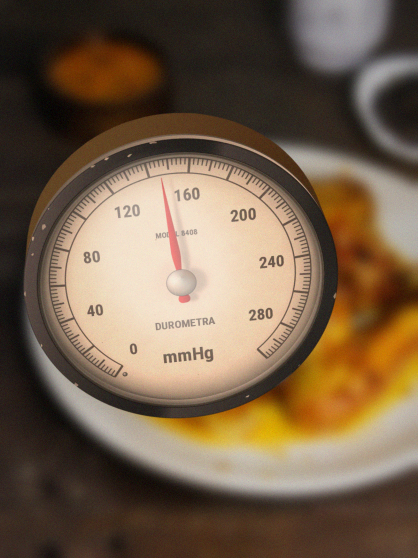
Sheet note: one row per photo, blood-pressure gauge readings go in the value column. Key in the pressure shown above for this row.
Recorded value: 146 mmHg
